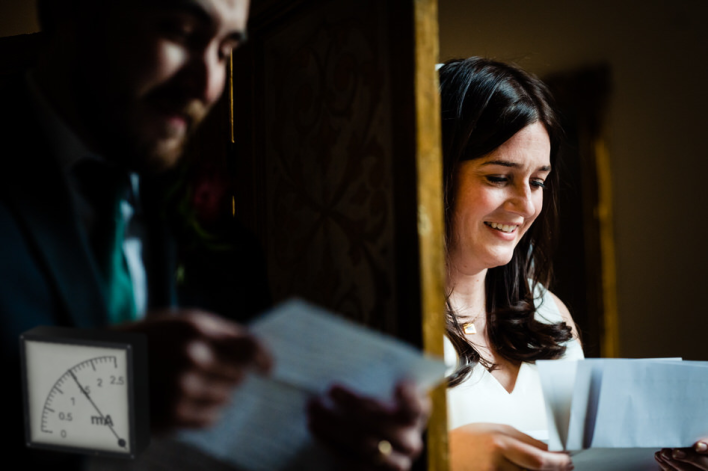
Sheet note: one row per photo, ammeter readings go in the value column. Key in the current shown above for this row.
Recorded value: 1.5 mA
